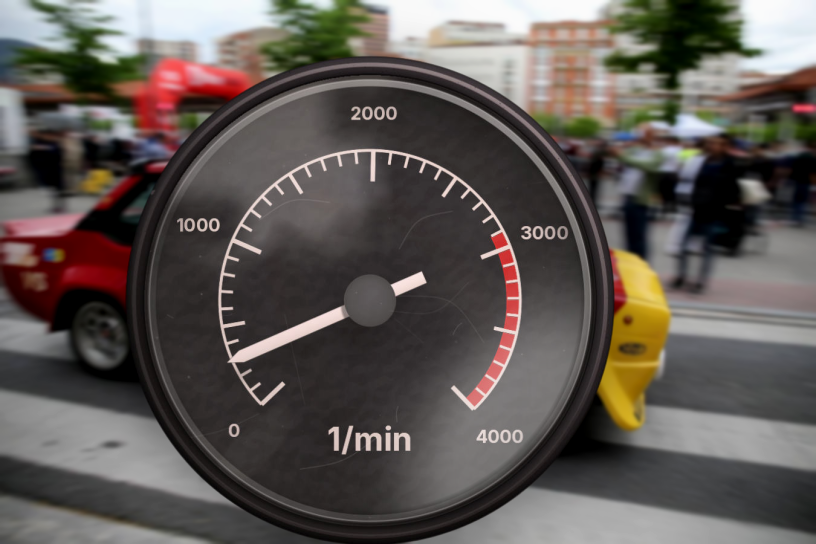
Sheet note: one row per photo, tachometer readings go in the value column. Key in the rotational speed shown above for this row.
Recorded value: 300 rpm
